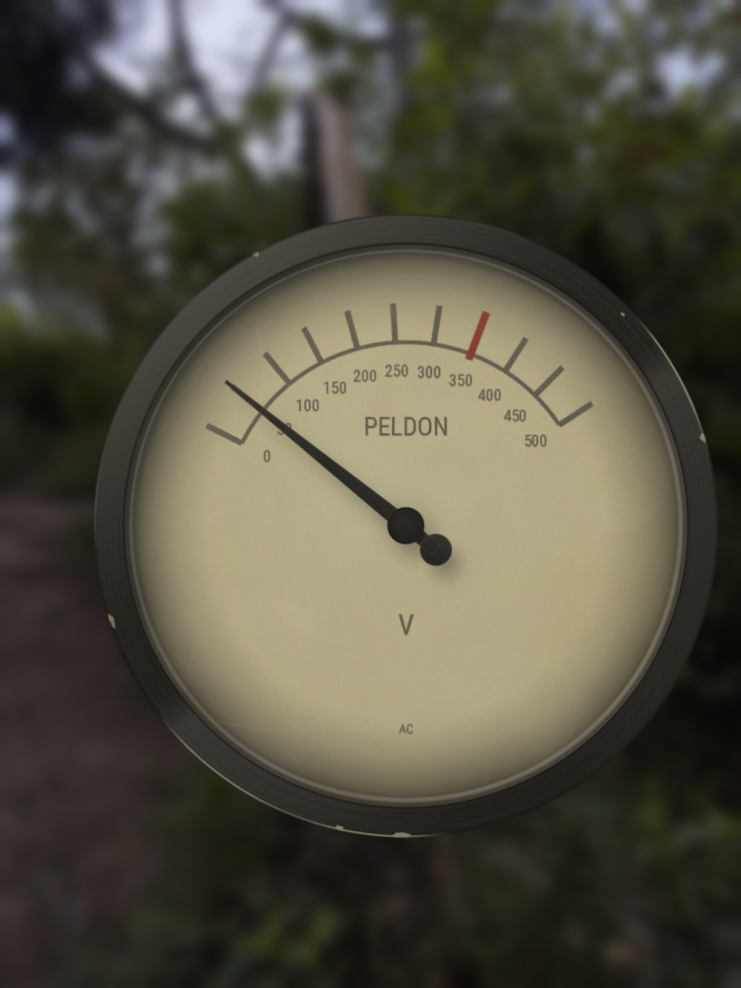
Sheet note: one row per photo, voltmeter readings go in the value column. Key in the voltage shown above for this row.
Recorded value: 50 V
